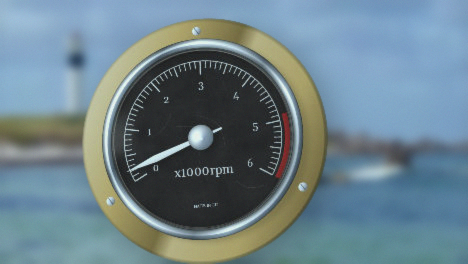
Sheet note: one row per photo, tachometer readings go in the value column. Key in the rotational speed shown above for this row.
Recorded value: 200 rpm
